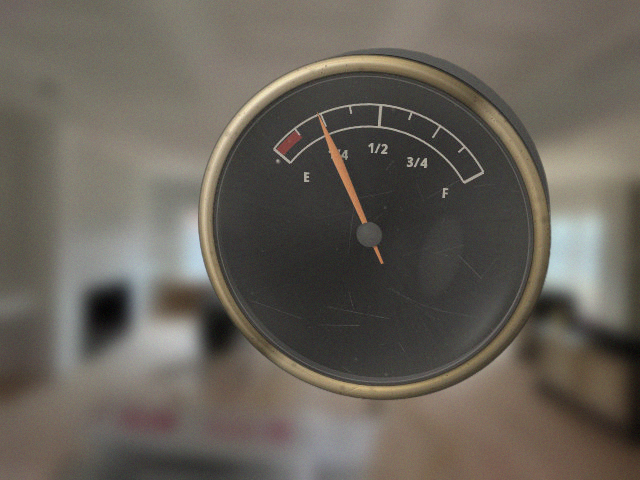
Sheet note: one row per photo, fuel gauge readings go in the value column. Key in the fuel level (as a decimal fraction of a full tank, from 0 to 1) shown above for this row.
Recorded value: 0.25
